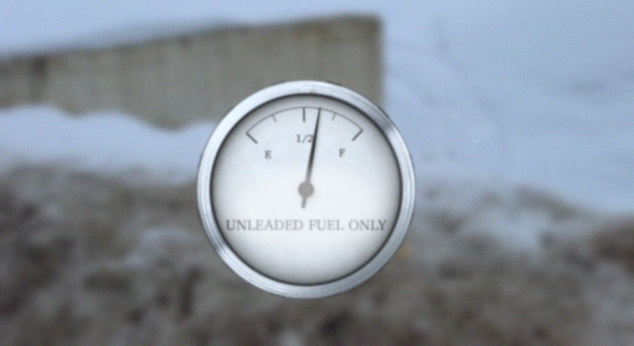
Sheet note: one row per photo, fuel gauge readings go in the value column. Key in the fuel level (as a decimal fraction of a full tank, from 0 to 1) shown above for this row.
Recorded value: 0.625
